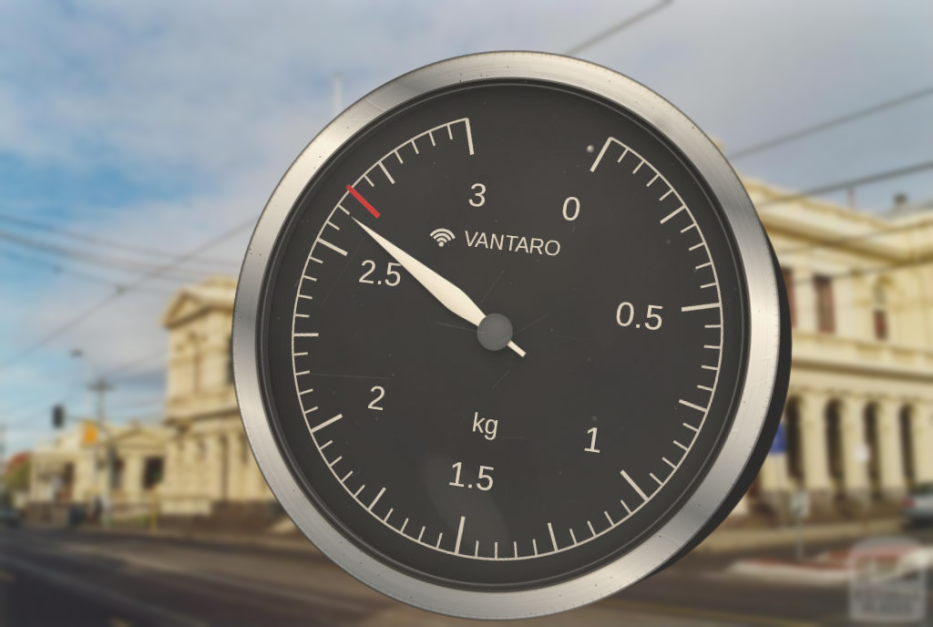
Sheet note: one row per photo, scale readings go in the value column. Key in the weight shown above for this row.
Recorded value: 2.6 kg
